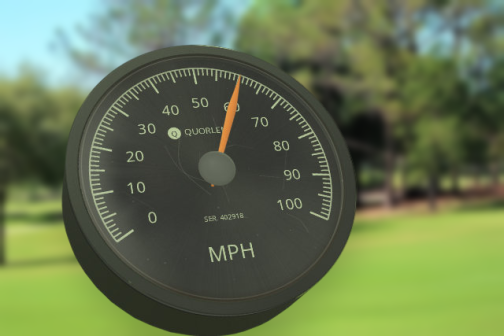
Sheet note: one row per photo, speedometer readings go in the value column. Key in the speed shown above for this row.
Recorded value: 60 mph
